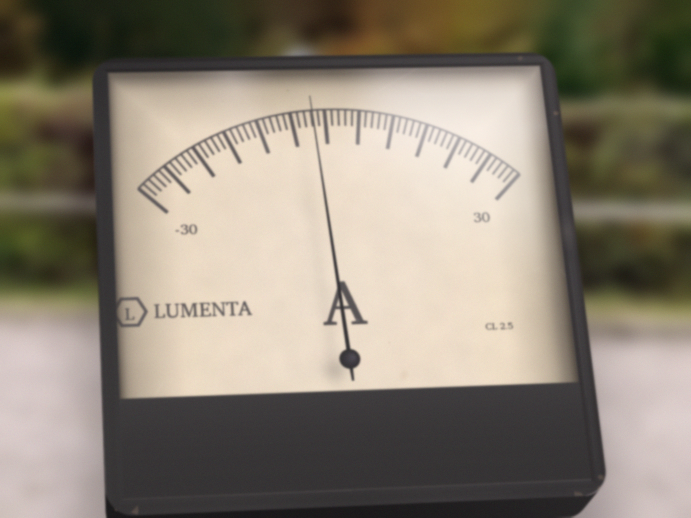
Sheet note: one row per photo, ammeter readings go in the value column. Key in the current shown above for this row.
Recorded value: -2 A
